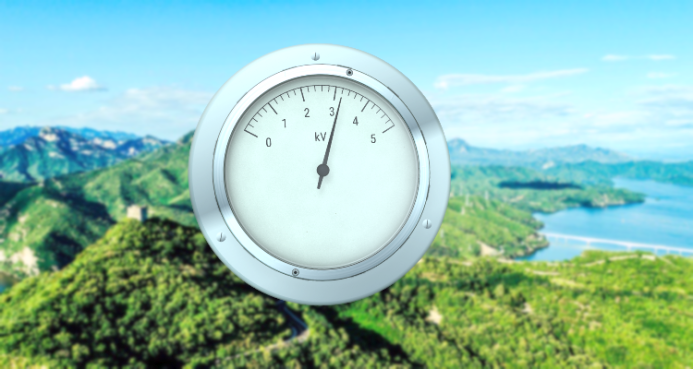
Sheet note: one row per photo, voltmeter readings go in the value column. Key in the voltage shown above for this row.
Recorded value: 3.2 kV
